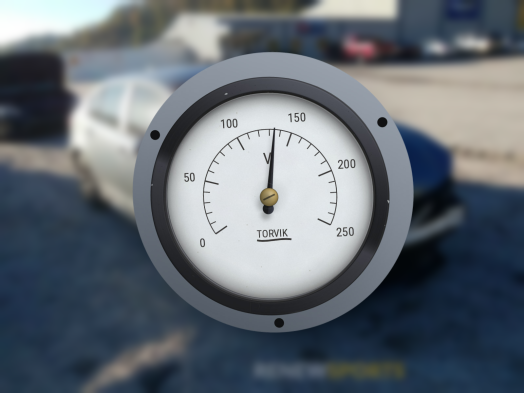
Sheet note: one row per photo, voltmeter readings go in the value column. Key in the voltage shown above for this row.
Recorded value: 135 V
